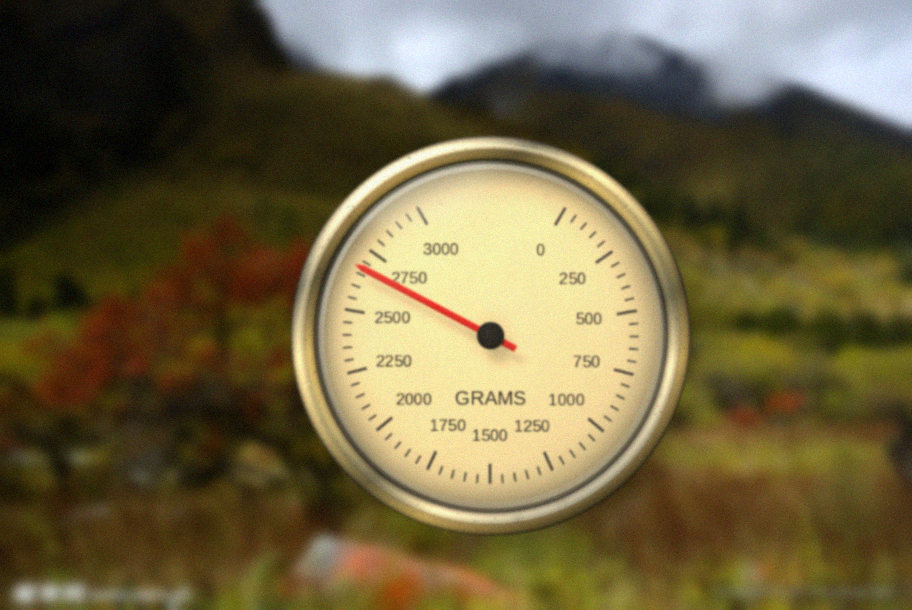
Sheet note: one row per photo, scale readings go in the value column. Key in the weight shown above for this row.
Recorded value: 2675 g
